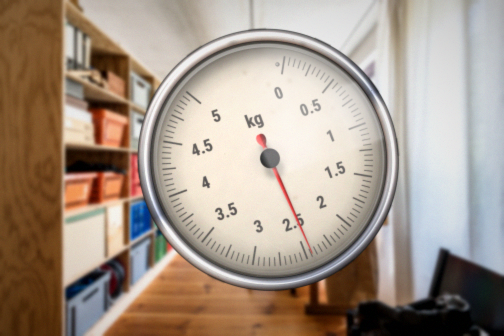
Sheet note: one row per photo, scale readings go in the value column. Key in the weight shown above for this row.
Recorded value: 2.45 kg
